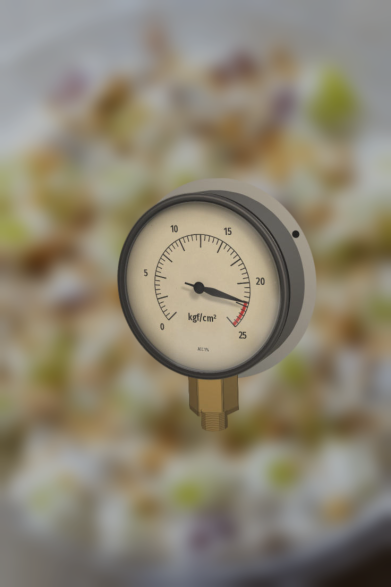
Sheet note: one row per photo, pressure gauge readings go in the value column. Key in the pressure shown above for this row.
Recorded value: 22 kg/cm²
